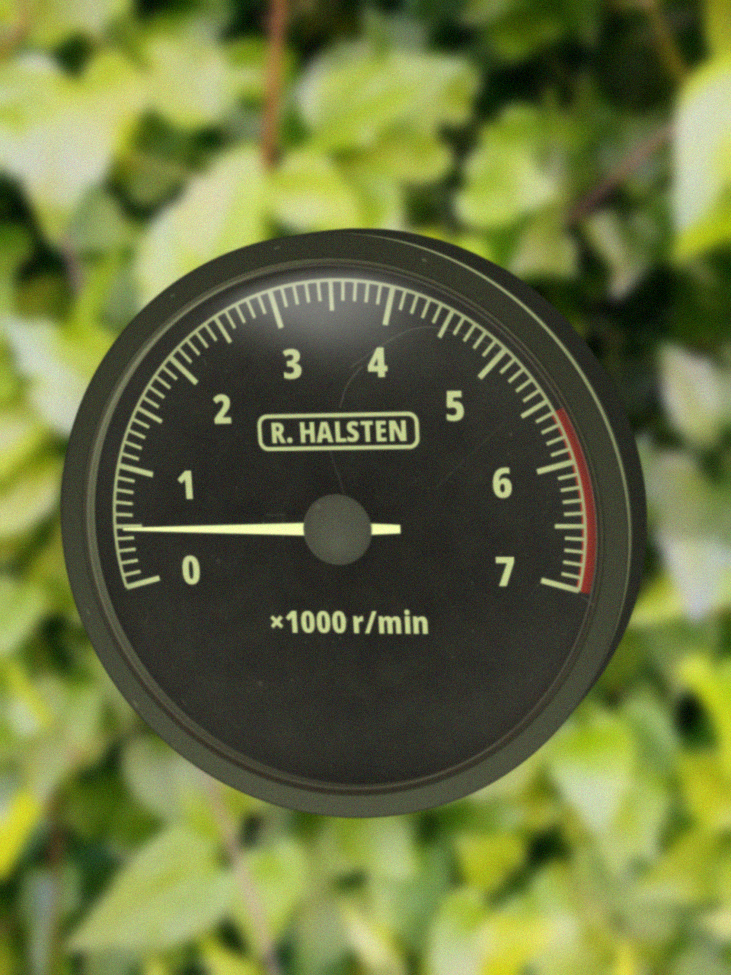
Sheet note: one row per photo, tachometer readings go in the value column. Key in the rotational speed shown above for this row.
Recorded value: 500 rpm
